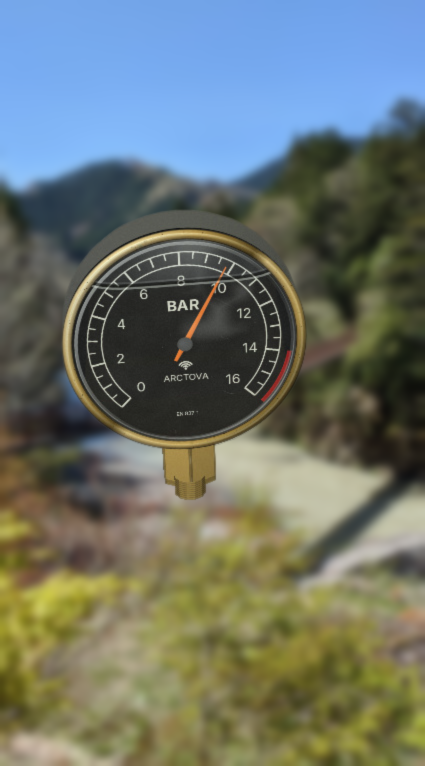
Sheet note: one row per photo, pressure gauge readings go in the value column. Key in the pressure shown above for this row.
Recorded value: 9.75 bar
